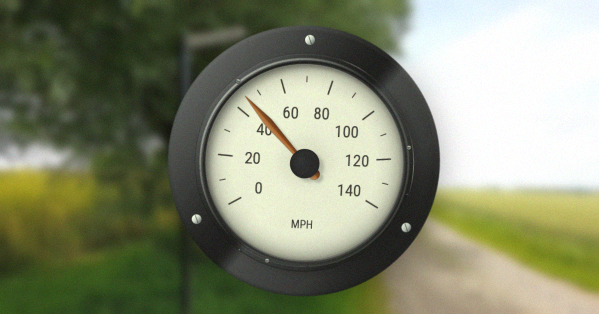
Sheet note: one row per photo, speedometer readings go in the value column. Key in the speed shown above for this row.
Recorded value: 45 mph
